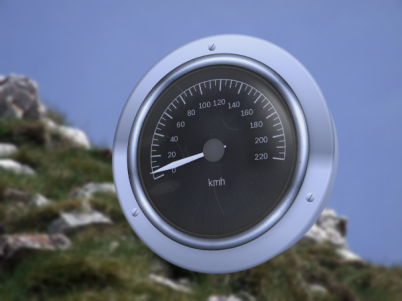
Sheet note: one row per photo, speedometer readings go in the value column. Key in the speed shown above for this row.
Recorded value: 5 km/h
